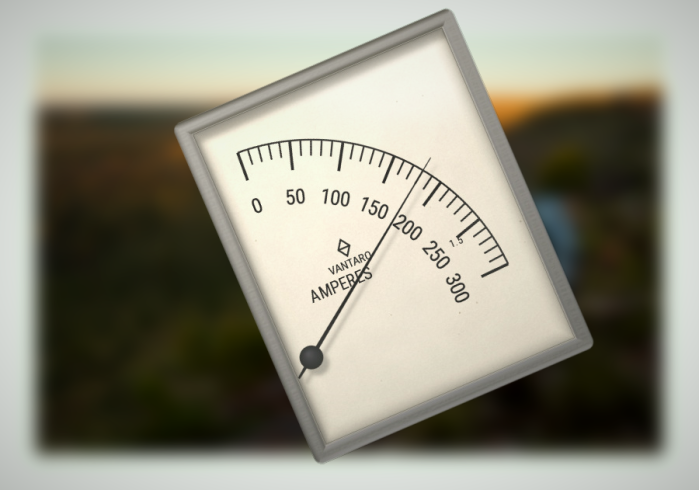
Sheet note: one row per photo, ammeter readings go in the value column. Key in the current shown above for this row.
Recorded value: 180 A
